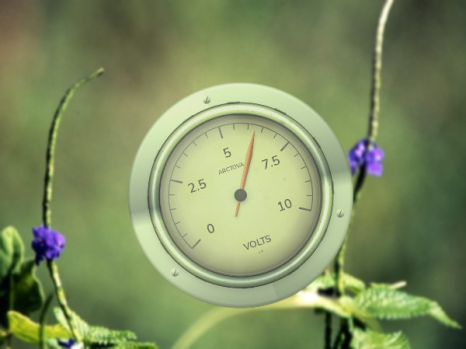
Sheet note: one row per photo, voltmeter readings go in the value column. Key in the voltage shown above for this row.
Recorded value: 6.25 V
